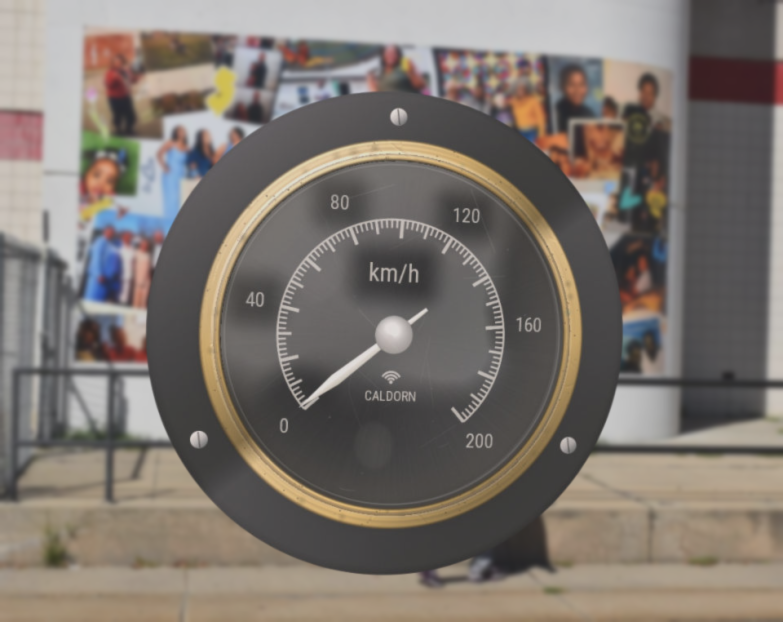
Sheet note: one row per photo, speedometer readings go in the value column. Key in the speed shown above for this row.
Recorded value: 2 km/h
